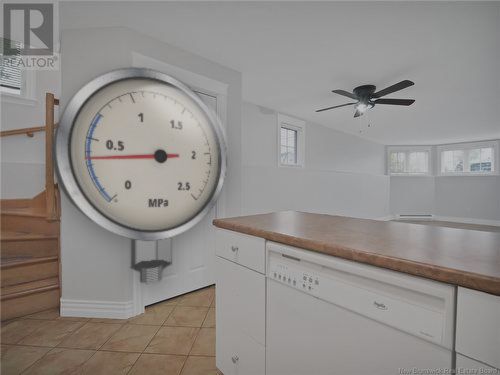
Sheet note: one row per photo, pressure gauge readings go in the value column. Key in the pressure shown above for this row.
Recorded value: 0.35 MPa
